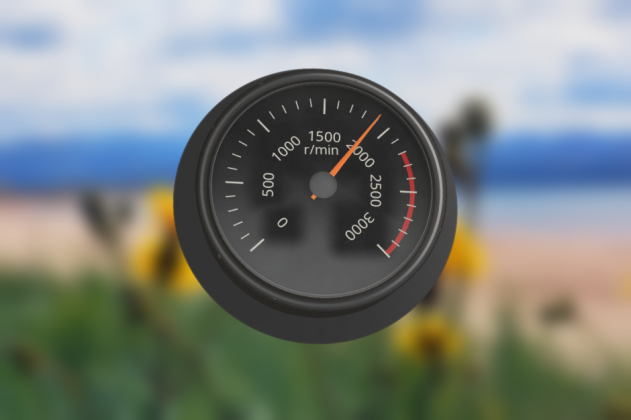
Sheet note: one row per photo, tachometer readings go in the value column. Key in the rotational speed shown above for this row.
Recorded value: 1900 rpm
